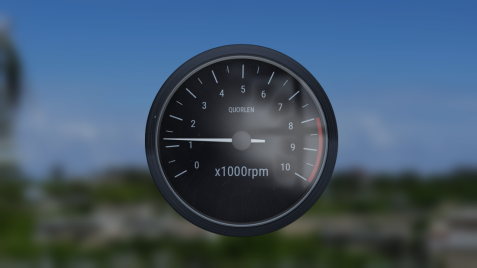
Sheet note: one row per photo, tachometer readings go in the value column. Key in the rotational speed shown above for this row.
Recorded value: 1250 rpm
